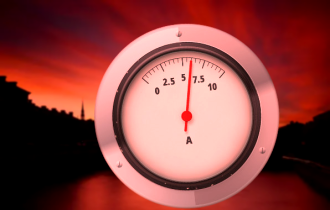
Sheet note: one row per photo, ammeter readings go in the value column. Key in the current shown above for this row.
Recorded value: 6 A
